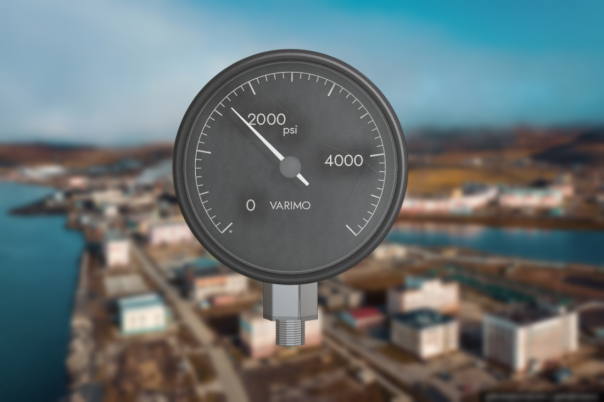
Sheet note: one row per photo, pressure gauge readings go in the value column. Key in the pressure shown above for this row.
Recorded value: 1650 psi
